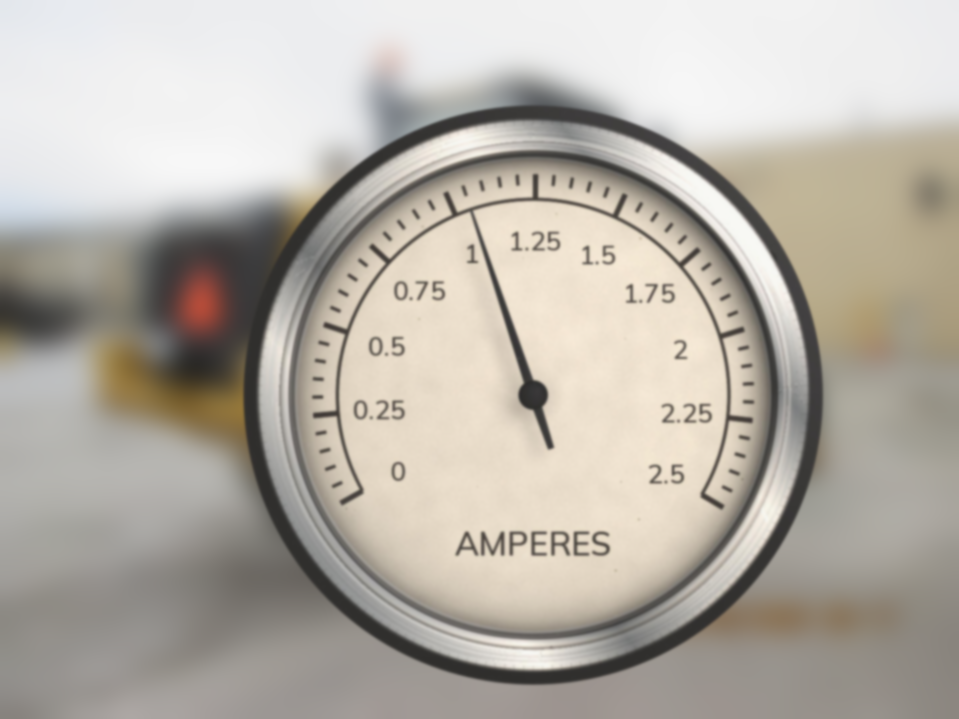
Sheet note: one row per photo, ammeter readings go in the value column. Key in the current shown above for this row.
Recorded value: 1.05 A
